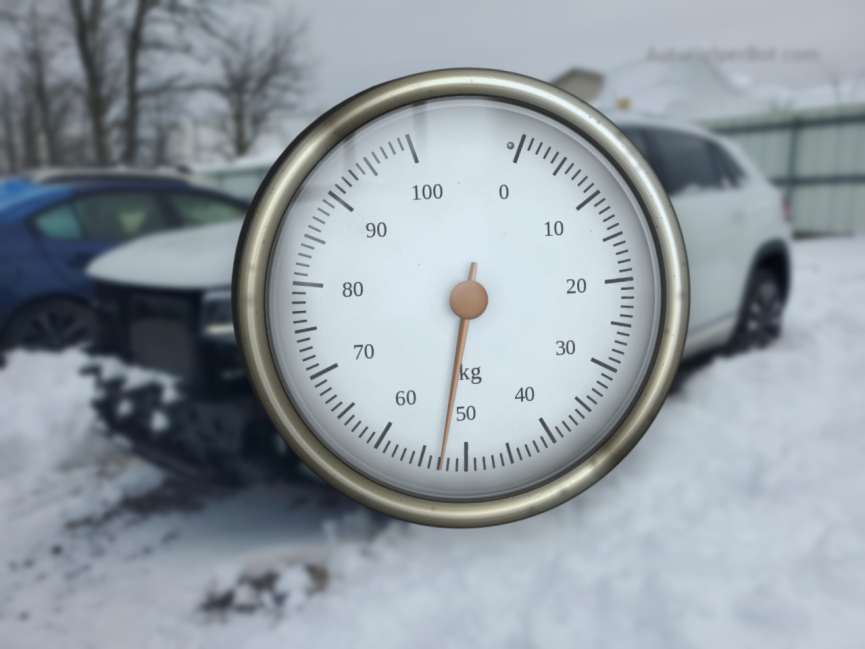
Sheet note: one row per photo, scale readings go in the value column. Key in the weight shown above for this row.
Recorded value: 53 kg
